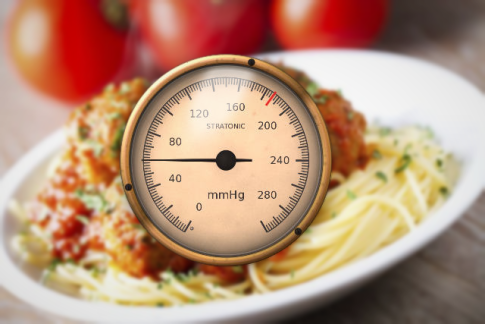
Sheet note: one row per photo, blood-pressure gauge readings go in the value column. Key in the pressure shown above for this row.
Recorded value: 60 mmHg
